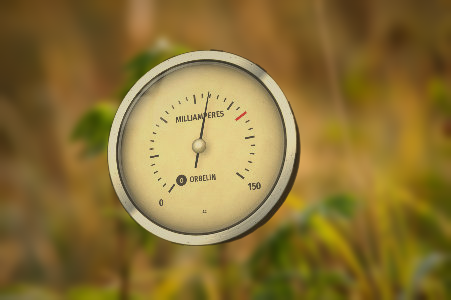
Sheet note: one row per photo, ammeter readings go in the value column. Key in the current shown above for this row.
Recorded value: 85 mA
